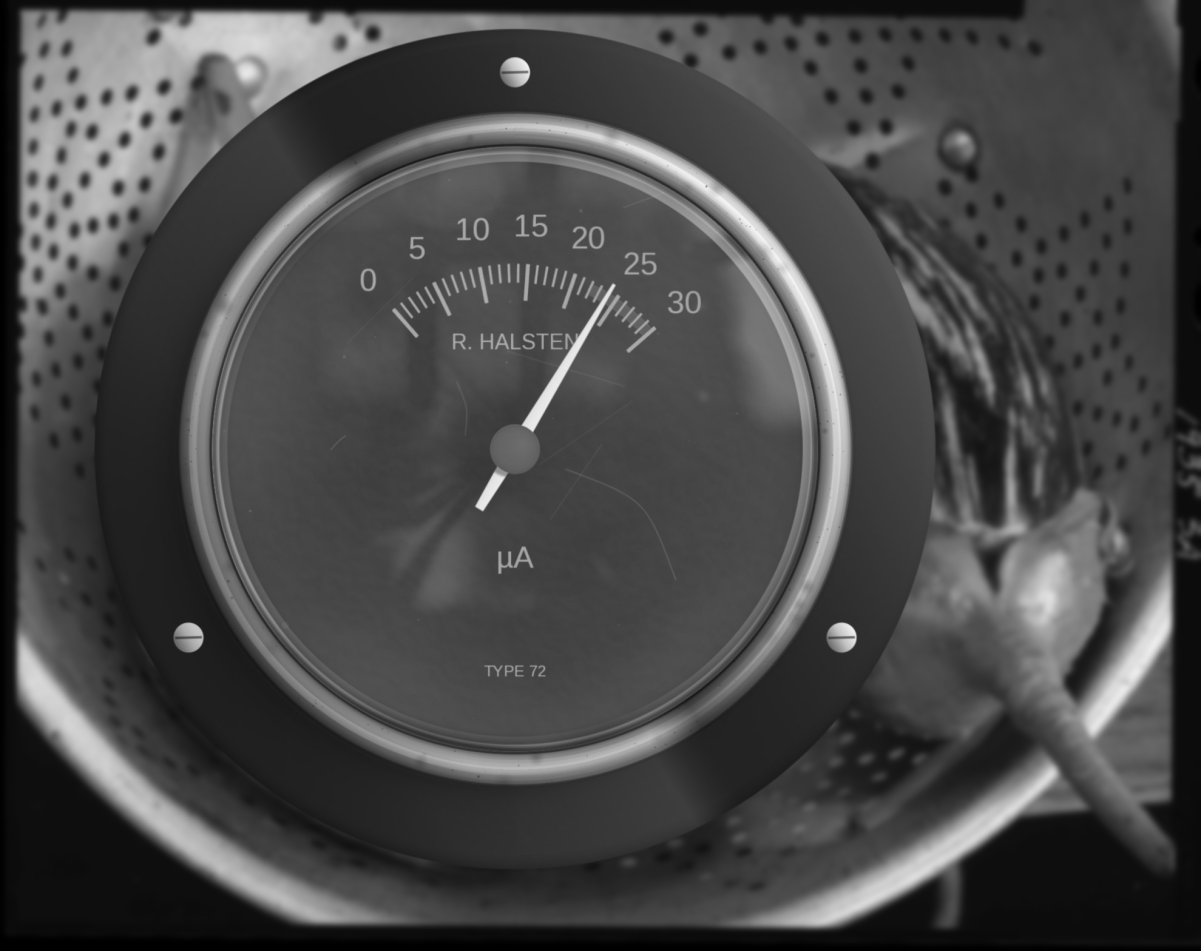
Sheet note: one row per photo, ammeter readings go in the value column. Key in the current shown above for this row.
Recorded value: 24 µA
